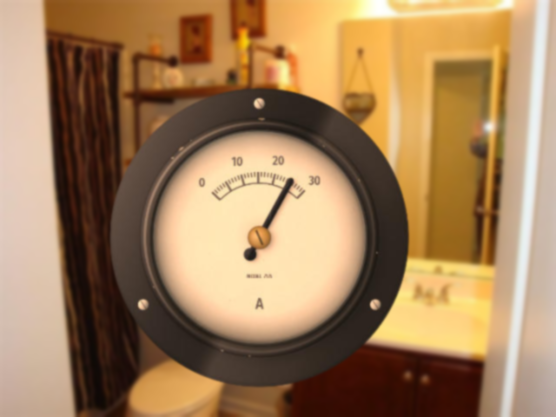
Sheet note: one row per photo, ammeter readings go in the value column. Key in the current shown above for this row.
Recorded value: 25 A
